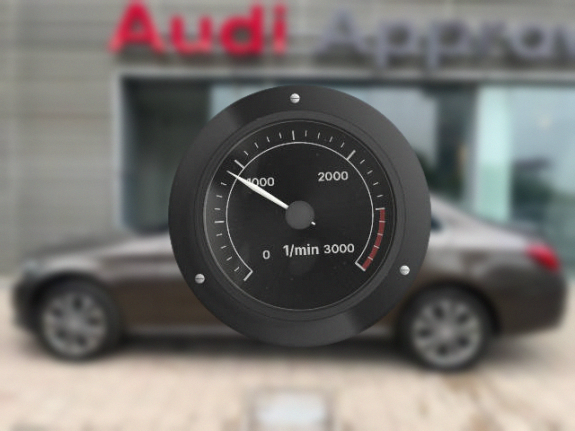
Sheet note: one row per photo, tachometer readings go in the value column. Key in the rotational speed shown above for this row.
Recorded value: 900 rpm
